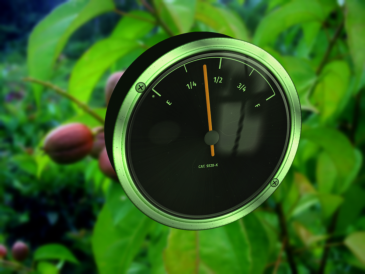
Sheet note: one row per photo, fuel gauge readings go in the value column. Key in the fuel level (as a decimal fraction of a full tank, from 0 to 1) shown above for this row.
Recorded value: 0.375
